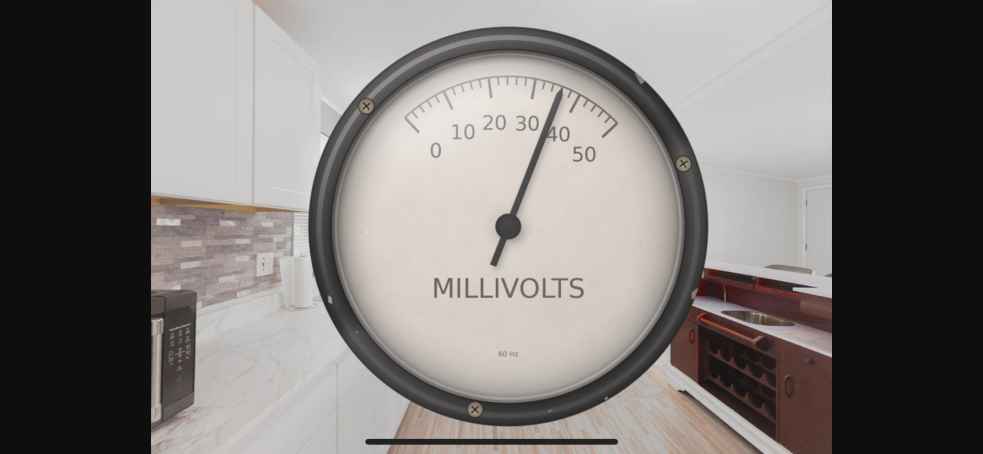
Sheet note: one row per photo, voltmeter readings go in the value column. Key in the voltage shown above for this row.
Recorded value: 36 mV
